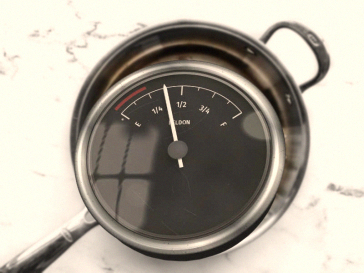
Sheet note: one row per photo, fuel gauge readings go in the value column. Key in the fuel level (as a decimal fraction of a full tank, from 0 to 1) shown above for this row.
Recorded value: 0.375
